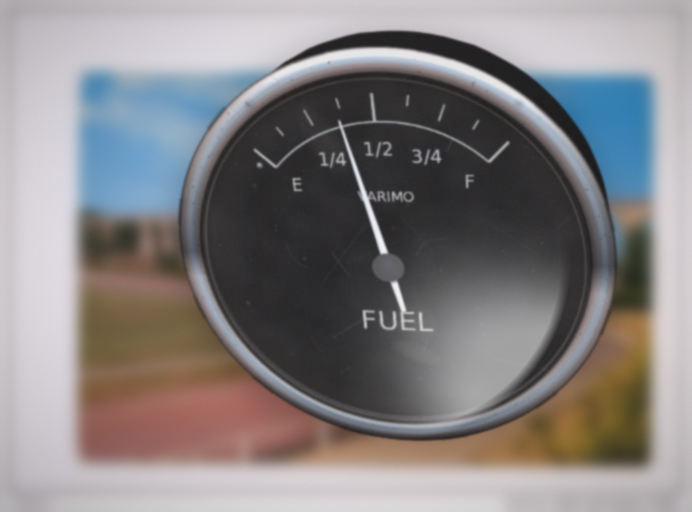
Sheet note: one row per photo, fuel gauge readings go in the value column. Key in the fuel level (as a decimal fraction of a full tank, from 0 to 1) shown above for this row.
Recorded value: 0.375
